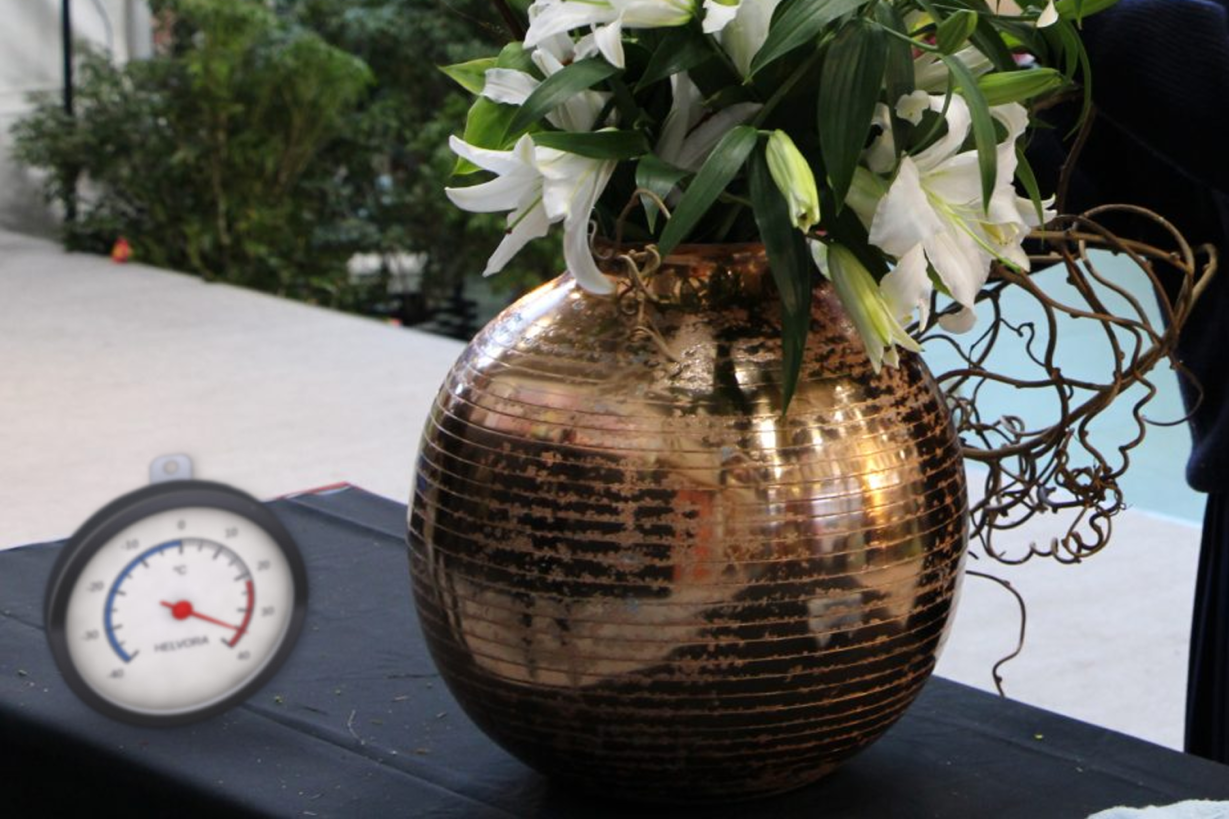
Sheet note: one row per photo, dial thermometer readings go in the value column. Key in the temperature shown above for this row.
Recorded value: 35 °C
